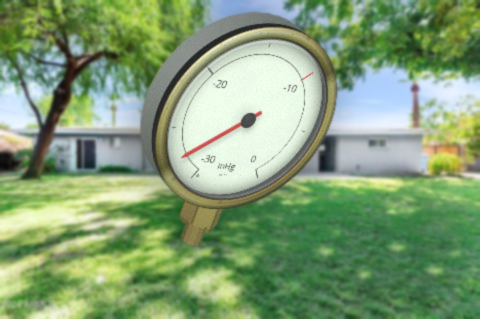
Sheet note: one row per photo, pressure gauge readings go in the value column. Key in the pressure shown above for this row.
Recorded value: -27.5 inHg
